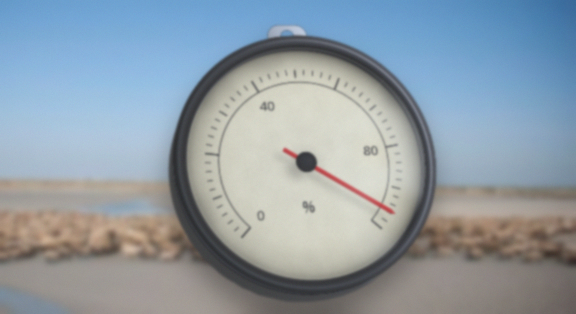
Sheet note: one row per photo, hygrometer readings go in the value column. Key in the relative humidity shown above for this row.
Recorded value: 96 %
